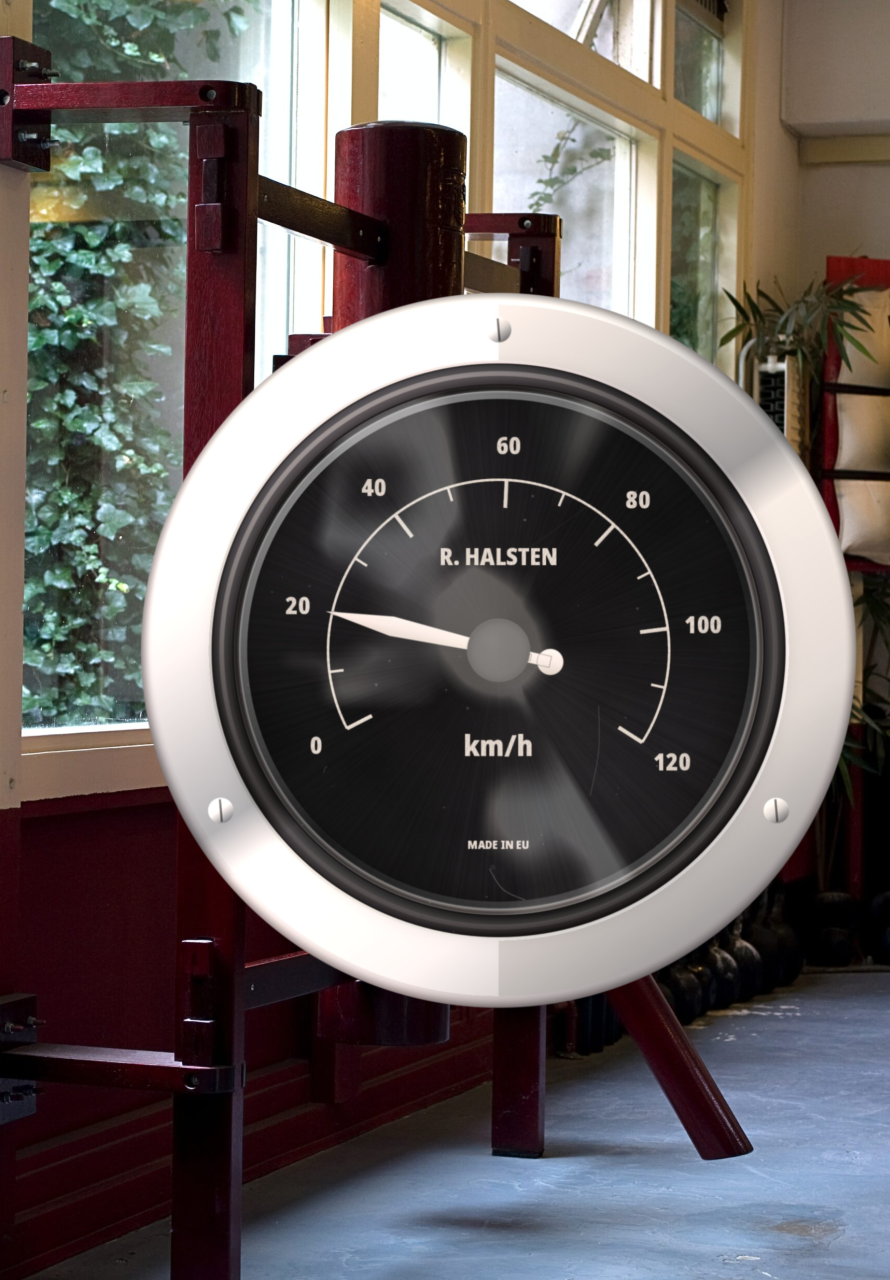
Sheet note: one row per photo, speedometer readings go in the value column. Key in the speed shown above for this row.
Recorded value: 20 km/h
